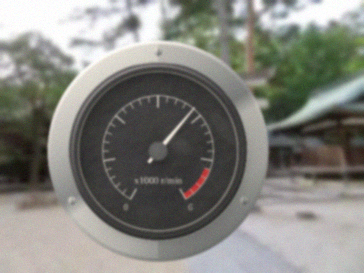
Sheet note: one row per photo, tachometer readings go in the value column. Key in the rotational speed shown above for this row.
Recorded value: 3800 rpm
